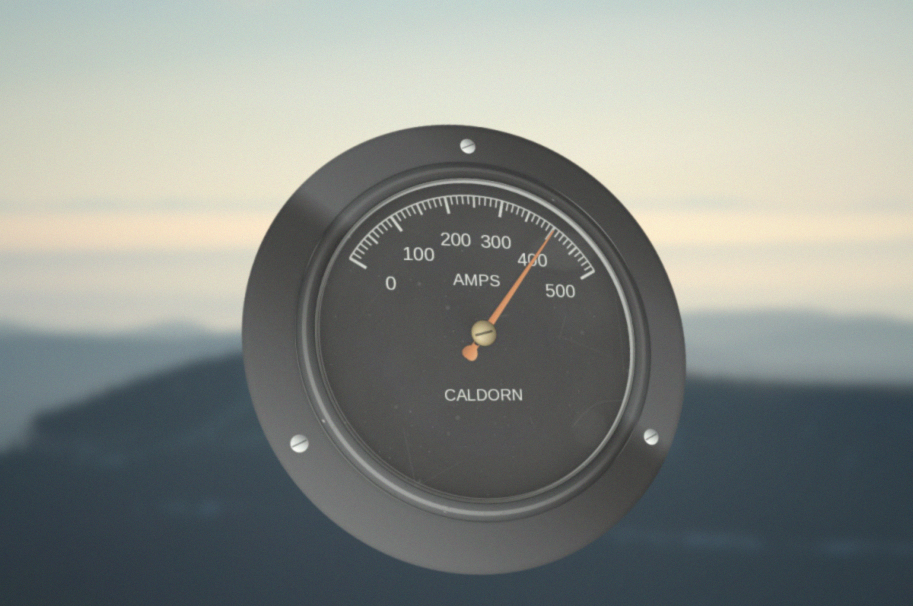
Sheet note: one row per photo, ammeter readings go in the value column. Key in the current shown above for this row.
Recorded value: 400 A
